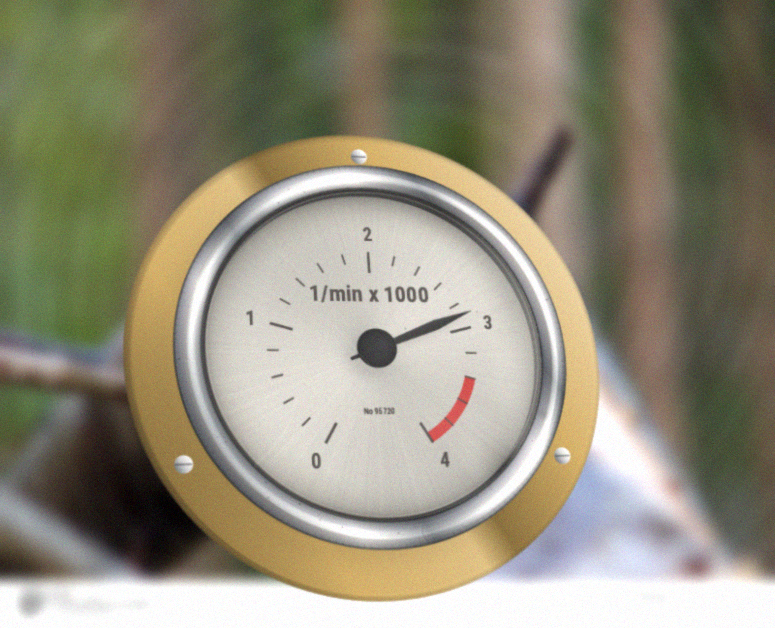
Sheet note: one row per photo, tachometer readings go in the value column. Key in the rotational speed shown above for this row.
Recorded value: 2900 rpm
